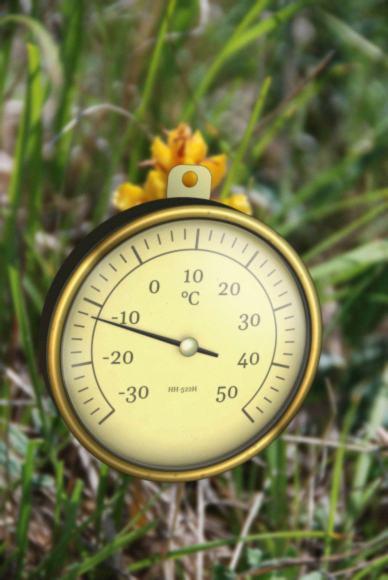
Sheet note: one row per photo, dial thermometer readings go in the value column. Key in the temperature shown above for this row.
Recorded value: -12 °C
